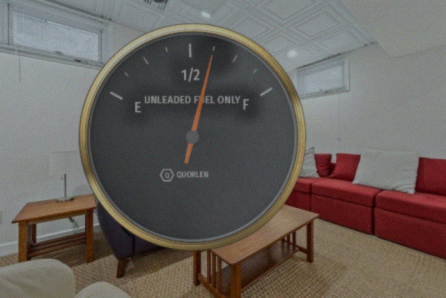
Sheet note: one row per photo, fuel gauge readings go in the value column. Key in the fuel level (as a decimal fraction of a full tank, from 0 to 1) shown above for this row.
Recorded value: 0.625
